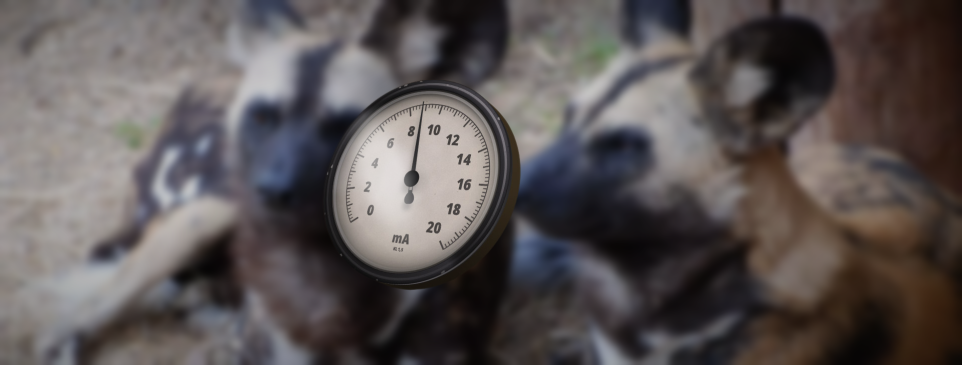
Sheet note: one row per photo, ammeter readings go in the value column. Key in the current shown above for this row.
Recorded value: 9 mA
